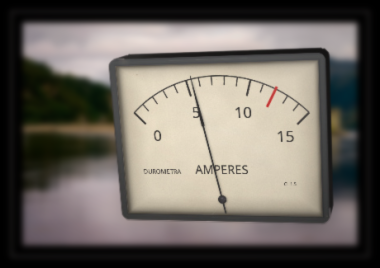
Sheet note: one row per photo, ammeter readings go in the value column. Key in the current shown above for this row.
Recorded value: 5.5 A
